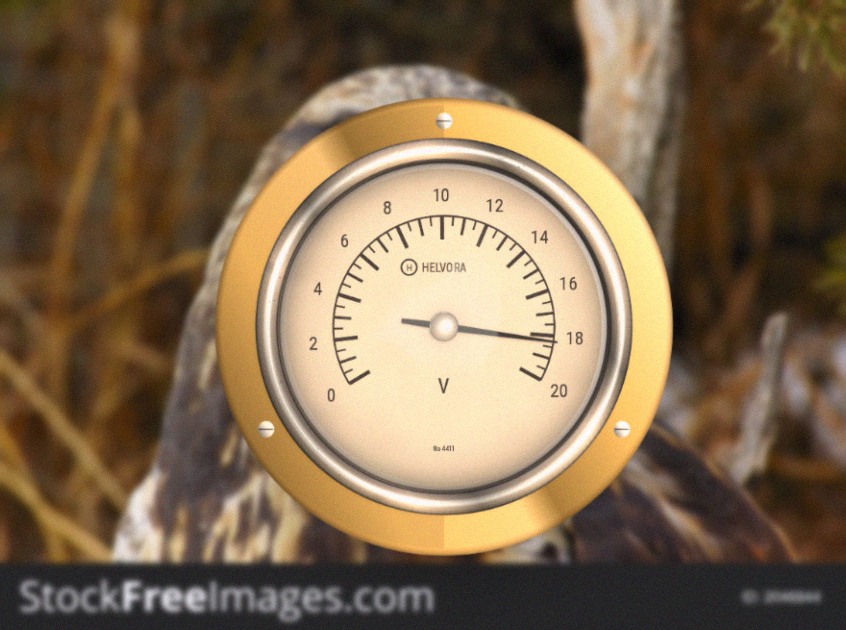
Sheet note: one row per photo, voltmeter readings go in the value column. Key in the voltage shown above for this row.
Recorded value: 18.25 V
